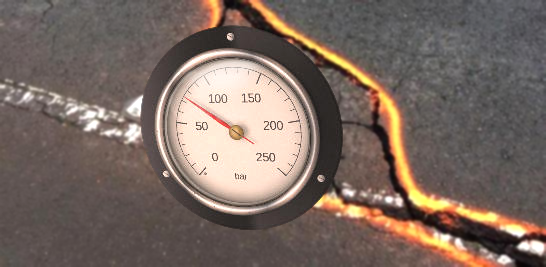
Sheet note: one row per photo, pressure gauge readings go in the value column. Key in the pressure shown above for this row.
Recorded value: 75 bar
